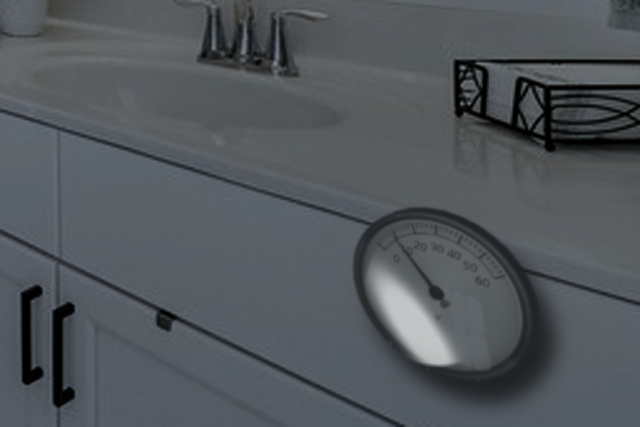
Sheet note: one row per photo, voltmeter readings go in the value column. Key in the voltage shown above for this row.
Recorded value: 10 V
